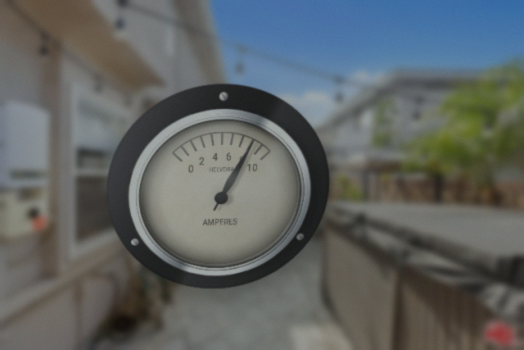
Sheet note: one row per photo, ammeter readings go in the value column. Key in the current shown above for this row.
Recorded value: 8 A
